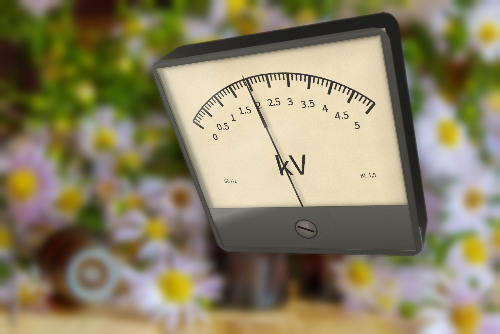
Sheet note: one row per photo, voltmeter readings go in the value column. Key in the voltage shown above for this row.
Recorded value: 2 kV
